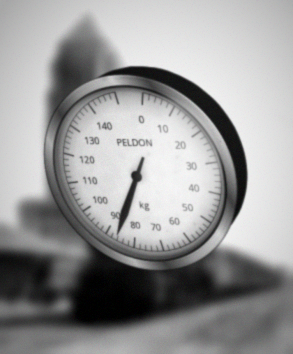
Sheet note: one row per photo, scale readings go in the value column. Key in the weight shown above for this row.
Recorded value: 86 kg
